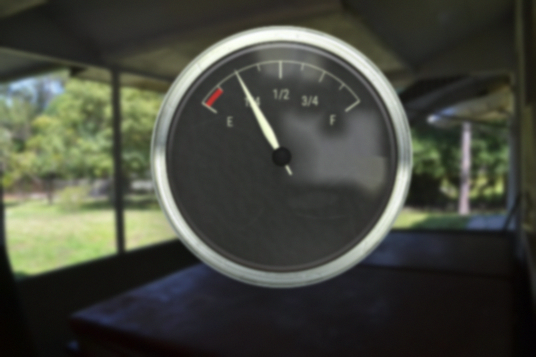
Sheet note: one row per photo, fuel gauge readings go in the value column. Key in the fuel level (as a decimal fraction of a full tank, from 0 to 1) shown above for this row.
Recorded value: 0.25
